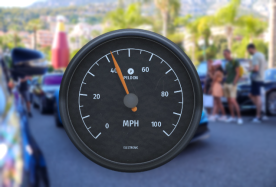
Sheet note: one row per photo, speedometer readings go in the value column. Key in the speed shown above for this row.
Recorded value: 42.5 mph
